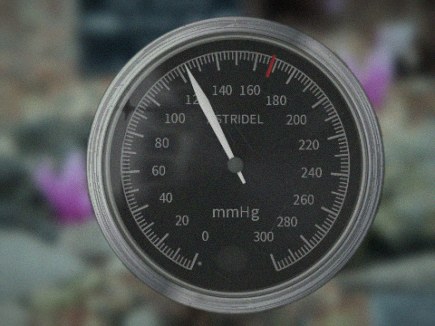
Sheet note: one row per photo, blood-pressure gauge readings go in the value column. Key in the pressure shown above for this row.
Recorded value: 124 mmHg
